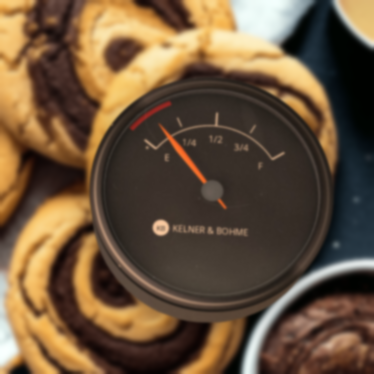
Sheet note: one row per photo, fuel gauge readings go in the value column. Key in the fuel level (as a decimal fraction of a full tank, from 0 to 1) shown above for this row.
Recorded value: 0.125
